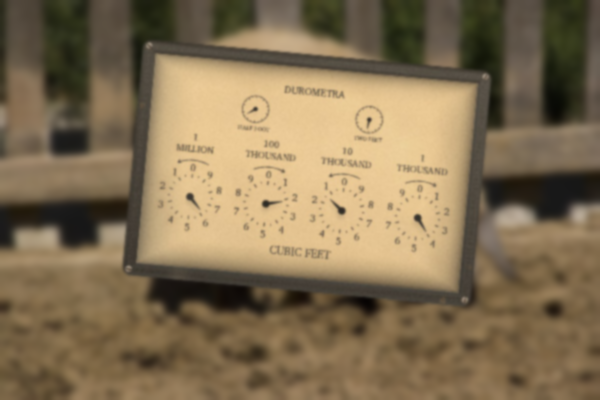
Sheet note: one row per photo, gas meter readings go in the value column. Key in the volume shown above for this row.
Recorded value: 621400 ft³
